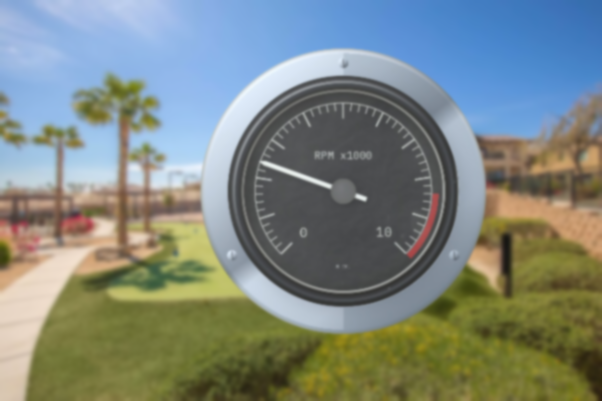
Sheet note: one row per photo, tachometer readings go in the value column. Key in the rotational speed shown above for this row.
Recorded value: 2400 rpm
